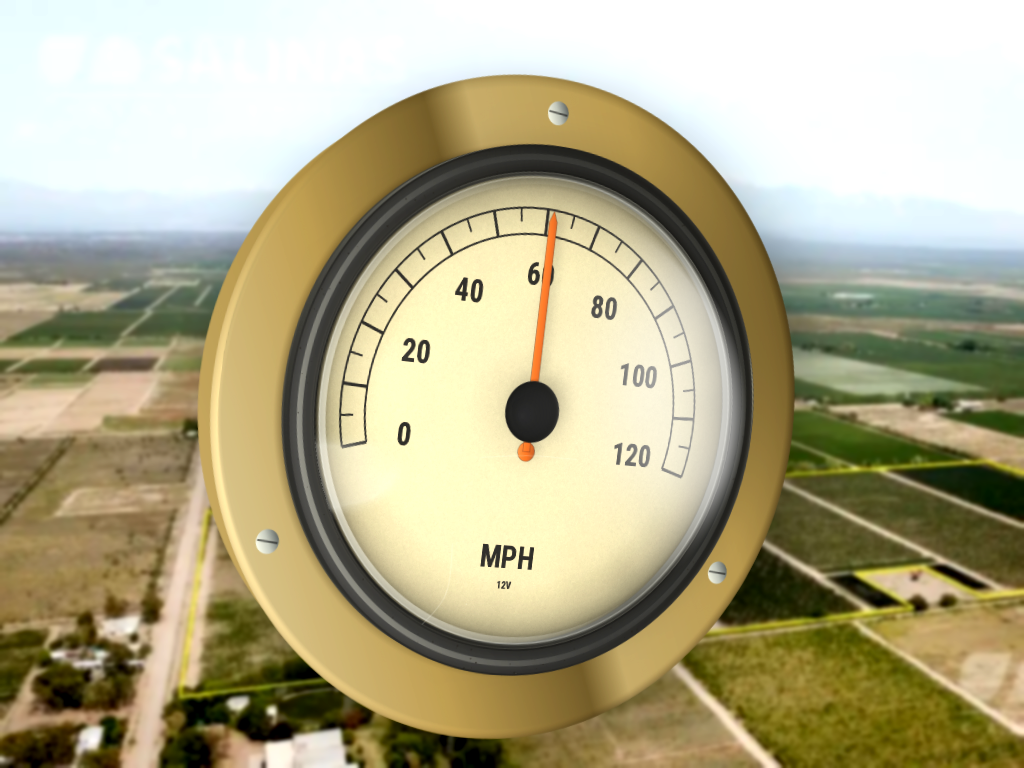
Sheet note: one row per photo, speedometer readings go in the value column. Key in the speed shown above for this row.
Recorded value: 60 mph
